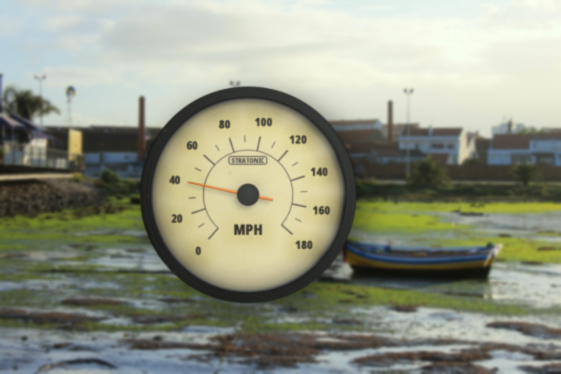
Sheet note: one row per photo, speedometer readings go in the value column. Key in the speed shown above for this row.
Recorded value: 40 mph
